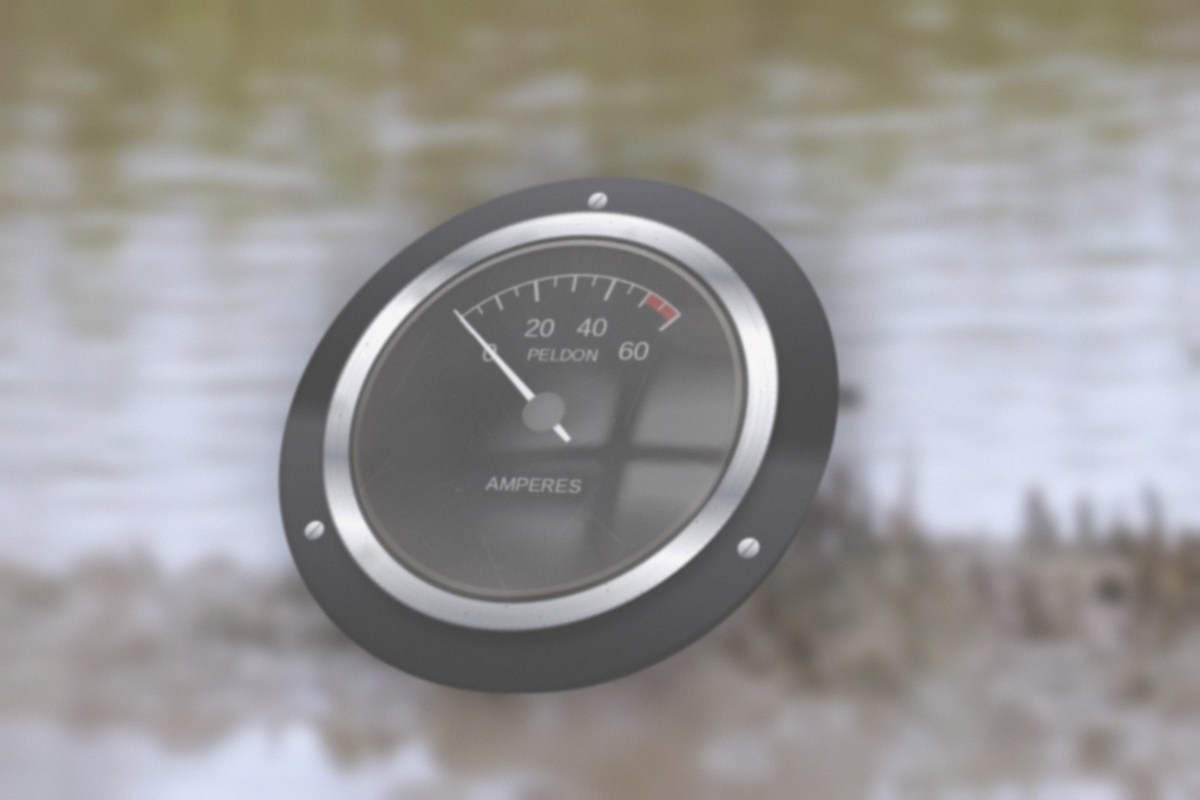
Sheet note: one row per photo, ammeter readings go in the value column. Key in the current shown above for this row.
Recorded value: 0 A
